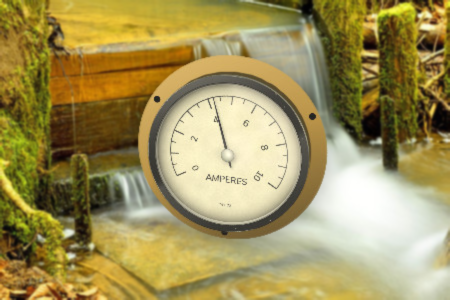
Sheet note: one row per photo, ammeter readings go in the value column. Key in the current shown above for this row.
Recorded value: 4.25 A
